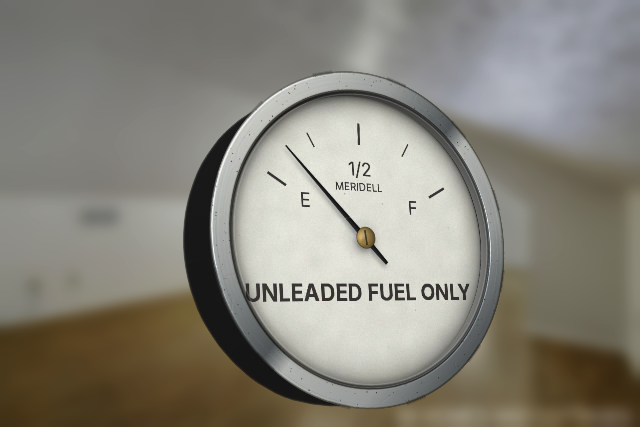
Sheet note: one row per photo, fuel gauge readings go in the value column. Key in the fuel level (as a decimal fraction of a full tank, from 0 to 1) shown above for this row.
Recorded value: 0.125
